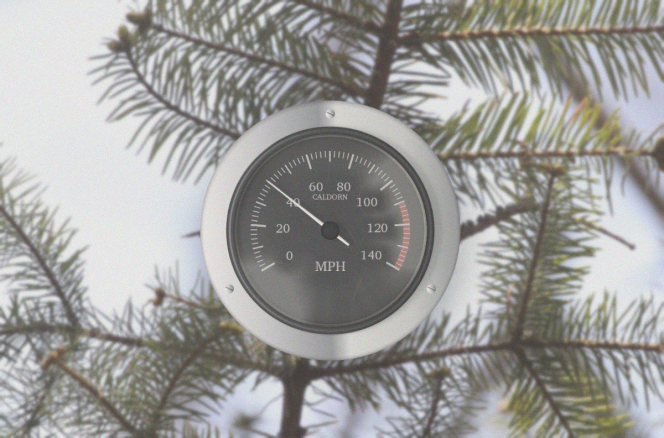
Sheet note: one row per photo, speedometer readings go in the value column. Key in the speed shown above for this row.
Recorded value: 40 mph
